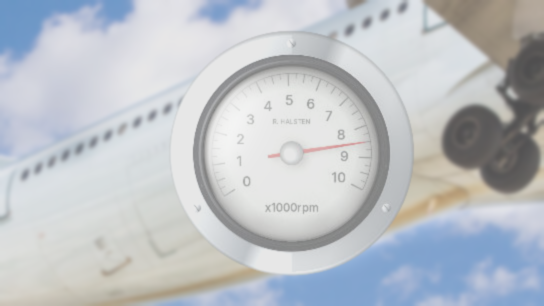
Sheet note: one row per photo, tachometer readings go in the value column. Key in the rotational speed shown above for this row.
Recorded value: 8500 rpm
